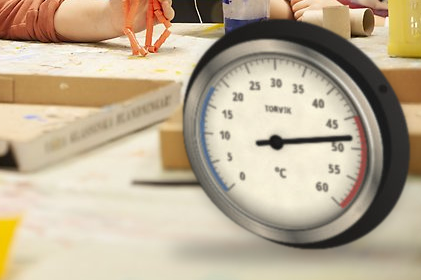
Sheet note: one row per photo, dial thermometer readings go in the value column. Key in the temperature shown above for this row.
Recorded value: 48 °C
